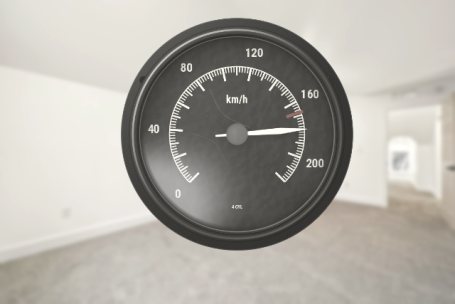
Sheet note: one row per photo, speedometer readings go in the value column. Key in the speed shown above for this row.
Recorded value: 180 km/h
